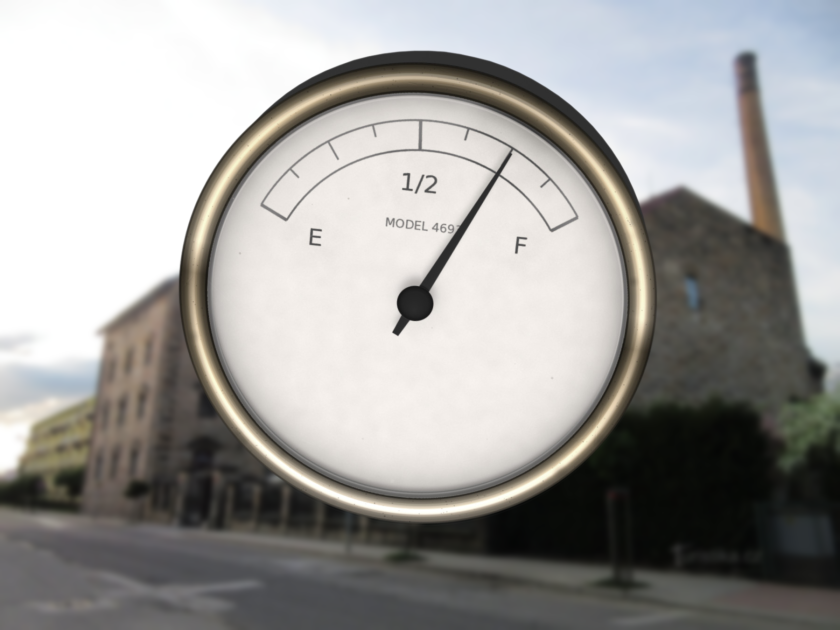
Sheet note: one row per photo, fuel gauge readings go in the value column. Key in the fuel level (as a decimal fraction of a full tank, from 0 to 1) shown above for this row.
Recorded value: 0.75
